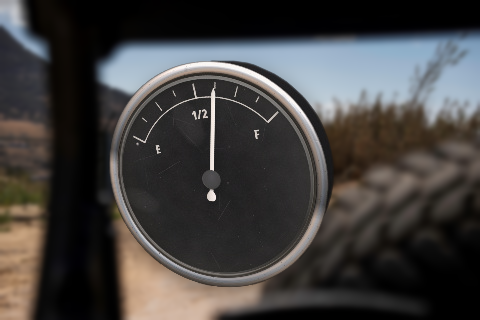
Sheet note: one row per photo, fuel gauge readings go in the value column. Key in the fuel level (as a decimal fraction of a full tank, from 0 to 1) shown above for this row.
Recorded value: 0.625
